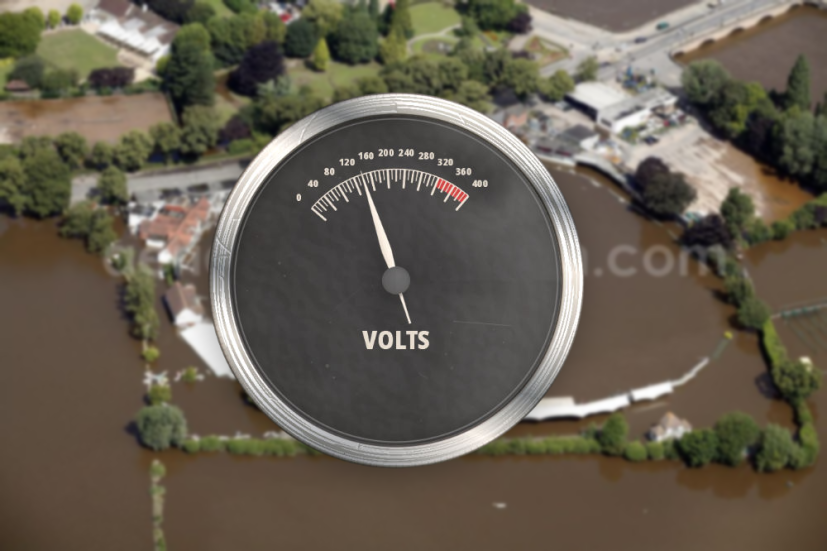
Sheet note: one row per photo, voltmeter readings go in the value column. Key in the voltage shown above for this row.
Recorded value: 140 V
